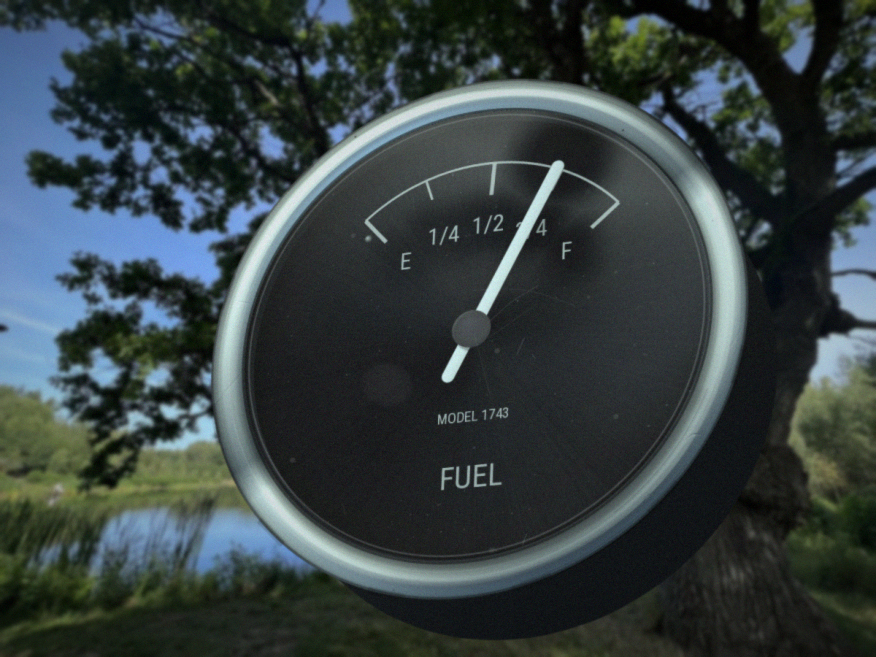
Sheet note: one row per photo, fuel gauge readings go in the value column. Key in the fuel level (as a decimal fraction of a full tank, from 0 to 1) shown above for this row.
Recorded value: 0.75
